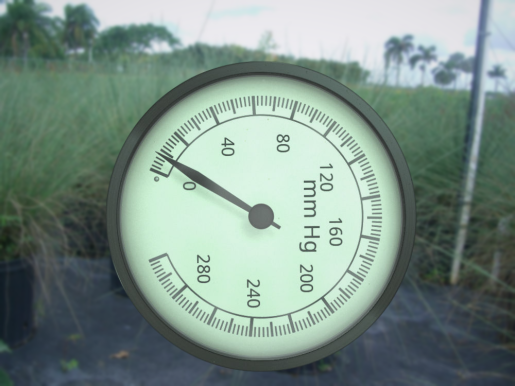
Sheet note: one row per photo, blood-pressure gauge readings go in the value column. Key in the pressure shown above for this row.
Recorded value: 8 mmHg
